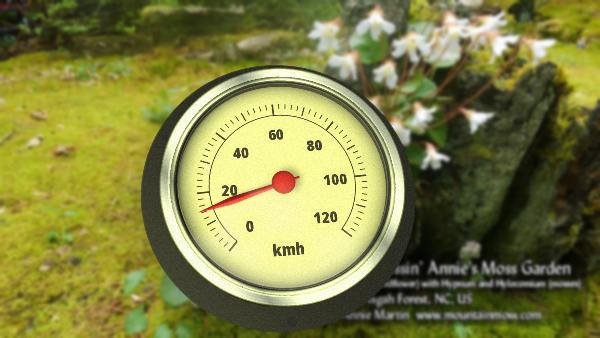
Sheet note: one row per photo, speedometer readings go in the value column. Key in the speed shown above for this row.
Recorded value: 14 km/h
